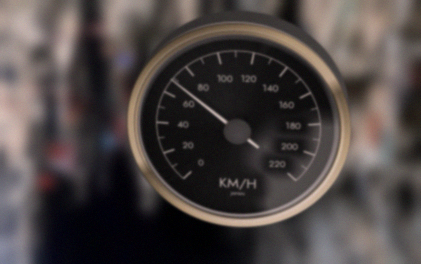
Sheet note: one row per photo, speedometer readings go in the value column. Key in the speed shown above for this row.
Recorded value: 70 km/h
